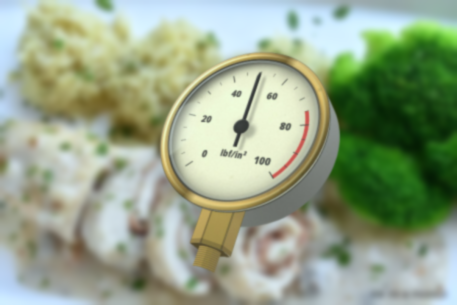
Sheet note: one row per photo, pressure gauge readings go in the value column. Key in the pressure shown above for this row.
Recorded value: 50 psi
